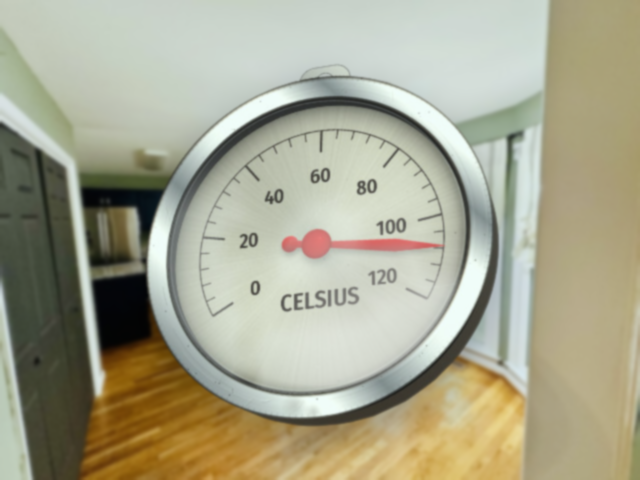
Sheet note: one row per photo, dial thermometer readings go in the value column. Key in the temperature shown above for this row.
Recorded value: 108 °C
